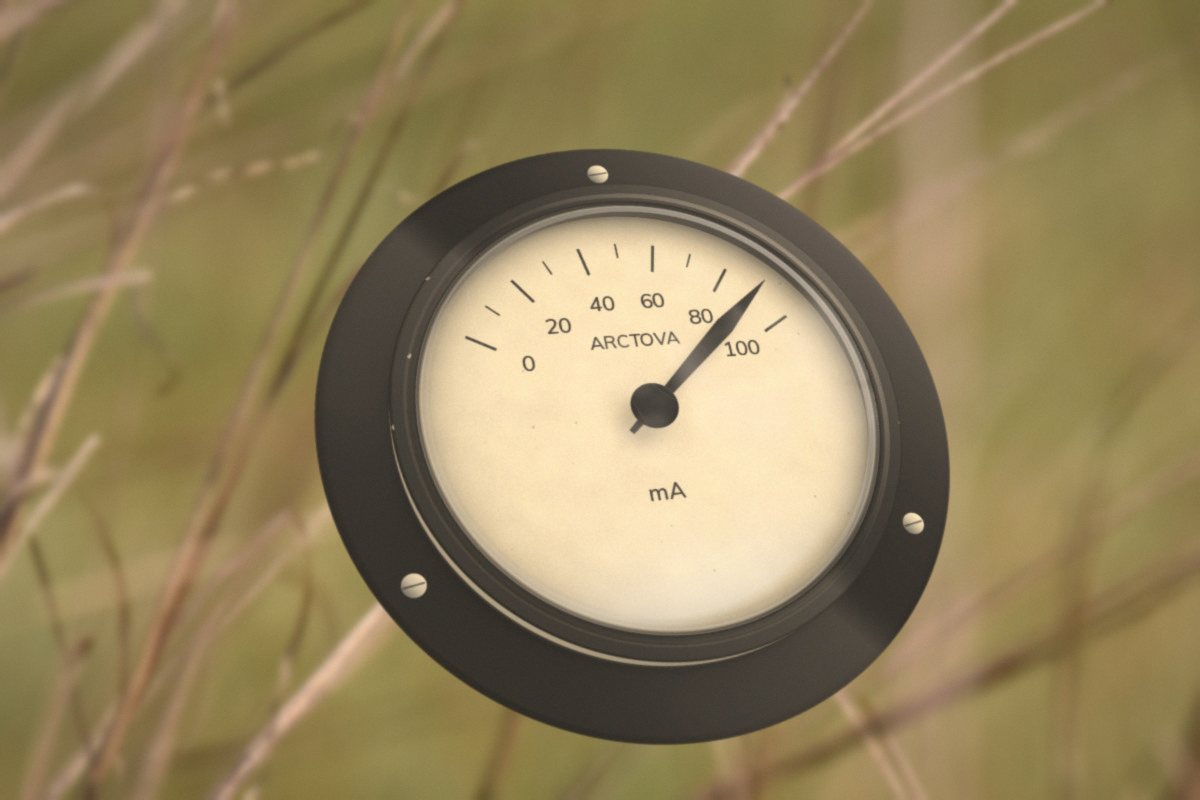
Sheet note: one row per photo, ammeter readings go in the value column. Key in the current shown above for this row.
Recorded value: 90 mA
